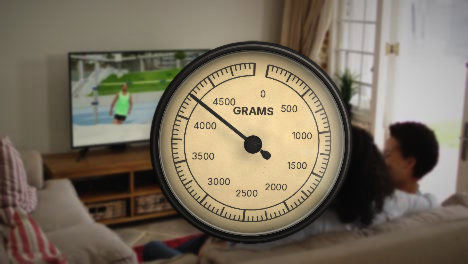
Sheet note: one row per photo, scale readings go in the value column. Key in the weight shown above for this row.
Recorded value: 4250 g
